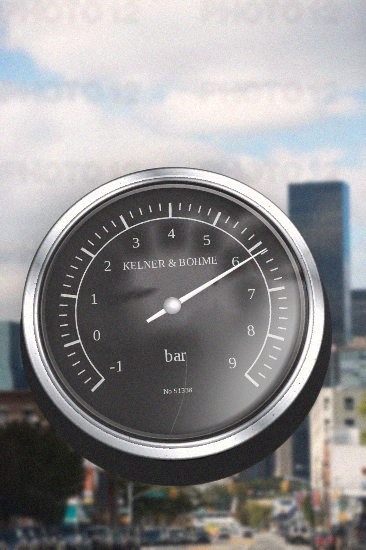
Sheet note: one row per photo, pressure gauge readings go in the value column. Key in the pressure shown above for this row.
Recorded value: 6.2 bar
